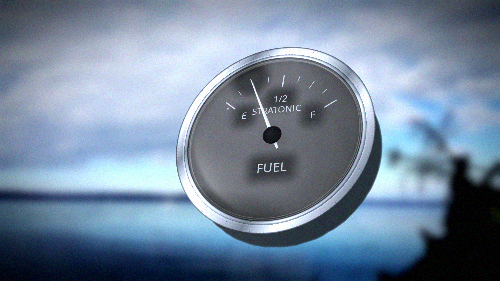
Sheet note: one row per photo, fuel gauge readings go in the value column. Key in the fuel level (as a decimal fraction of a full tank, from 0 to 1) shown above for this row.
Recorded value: 0.25
